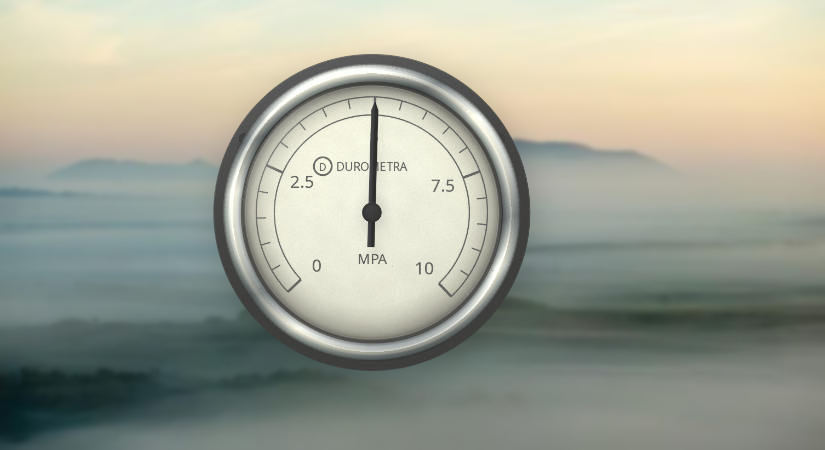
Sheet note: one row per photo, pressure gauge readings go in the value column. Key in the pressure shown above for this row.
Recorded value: 5 MPa
